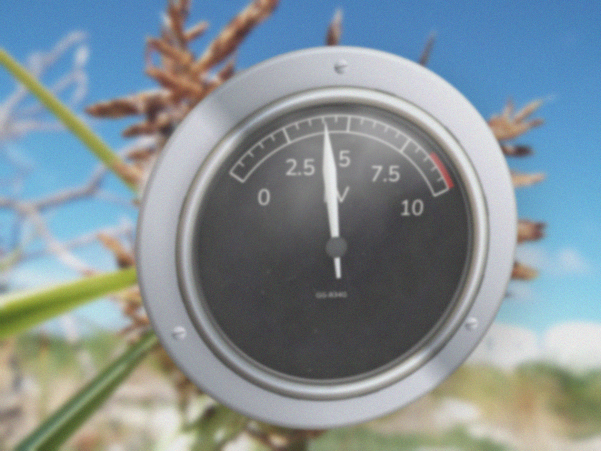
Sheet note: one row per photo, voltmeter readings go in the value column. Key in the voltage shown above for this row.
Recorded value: 4 kV
